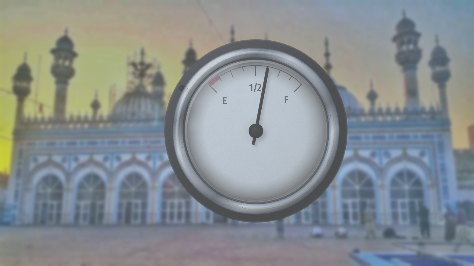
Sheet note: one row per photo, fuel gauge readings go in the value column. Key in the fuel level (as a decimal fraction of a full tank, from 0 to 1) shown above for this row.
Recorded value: 0.625
